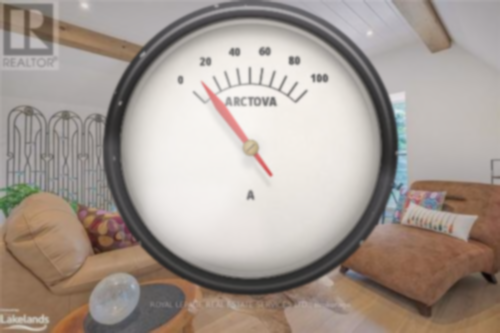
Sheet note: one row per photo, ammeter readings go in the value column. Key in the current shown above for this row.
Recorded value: 10 A
